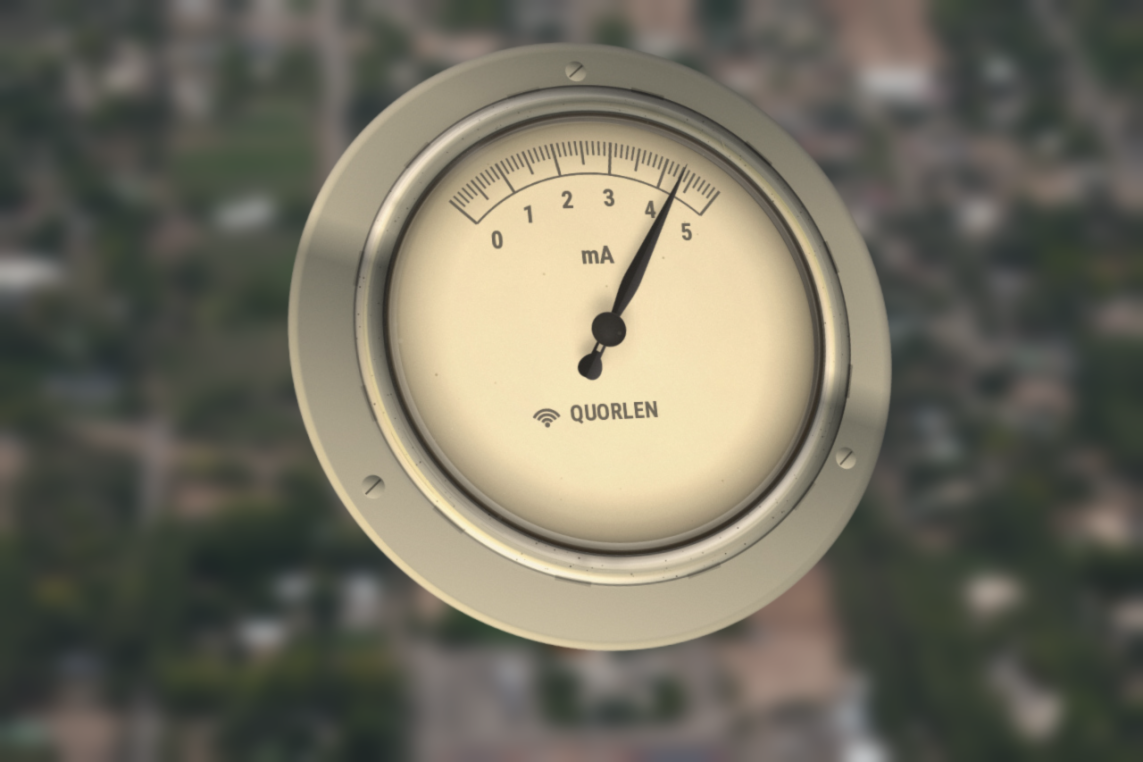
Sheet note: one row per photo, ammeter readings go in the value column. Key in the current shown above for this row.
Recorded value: 4.3 mA
